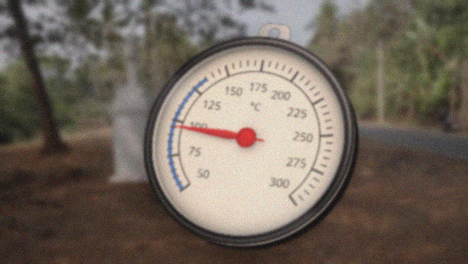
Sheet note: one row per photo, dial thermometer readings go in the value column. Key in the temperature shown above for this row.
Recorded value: 95 °C
